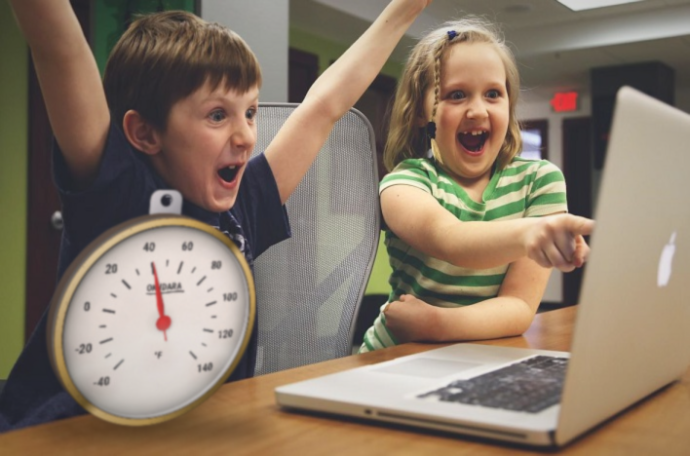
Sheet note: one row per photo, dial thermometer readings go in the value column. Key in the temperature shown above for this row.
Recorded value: 40 °F
